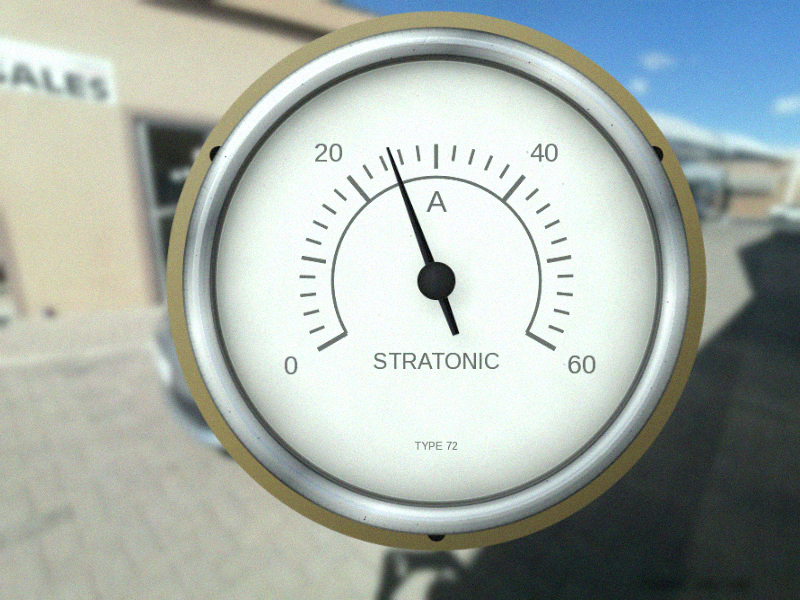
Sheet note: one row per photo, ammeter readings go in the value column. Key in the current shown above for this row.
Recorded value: 25 A
